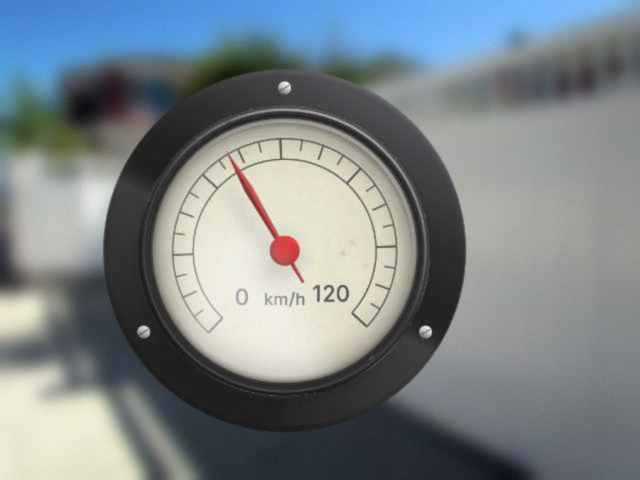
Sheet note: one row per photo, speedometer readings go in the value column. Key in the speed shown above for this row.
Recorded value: 47.5 km/h
